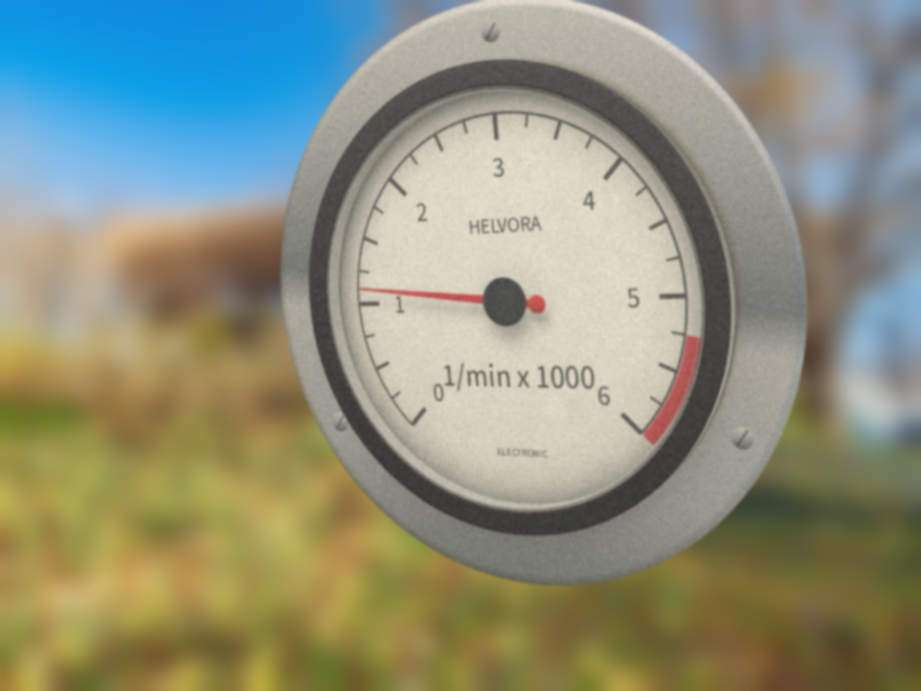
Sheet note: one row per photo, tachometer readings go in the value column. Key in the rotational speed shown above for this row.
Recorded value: 1125 rpm
